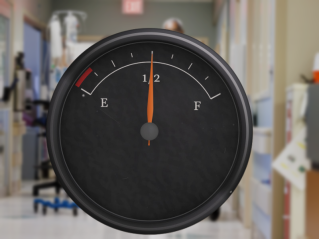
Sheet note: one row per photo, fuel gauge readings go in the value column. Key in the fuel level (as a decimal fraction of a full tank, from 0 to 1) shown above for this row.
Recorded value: 0.5
